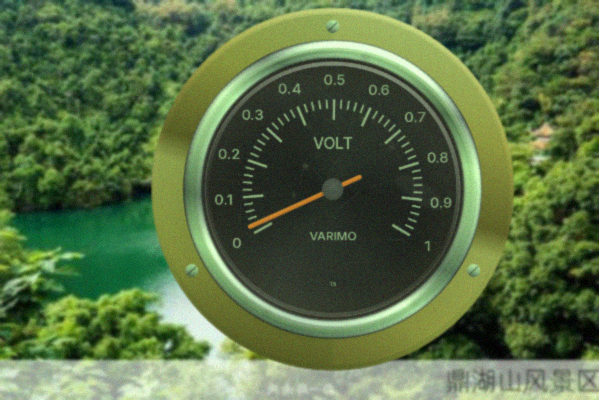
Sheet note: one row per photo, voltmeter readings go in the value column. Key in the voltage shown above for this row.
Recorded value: 0.02 V
